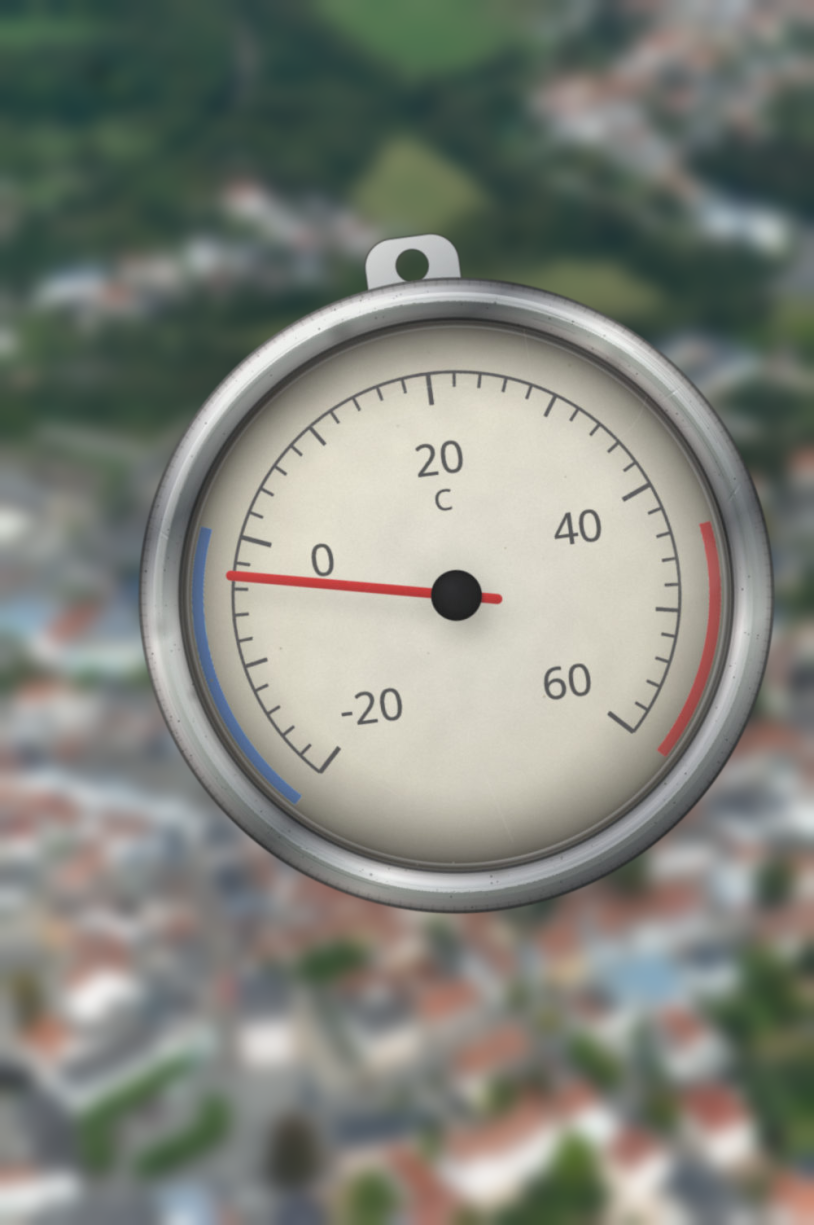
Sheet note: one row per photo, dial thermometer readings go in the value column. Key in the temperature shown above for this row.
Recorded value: -3 °C
